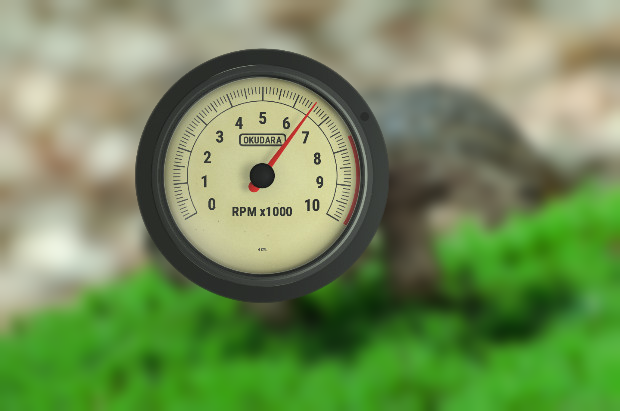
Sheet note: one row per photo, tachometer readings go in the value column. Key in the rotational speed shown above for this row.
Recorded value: 6500 rpm
